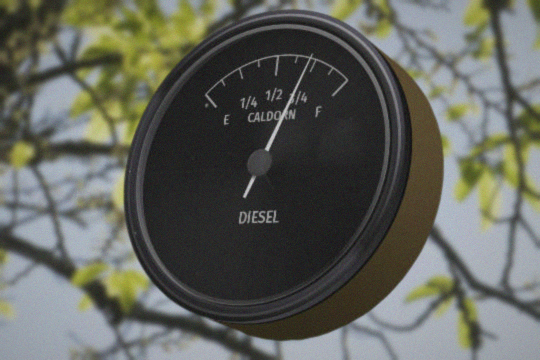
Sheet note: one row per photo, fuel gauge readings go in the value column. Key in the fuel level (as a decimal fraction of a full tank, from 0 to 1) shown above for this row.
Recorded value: 0.75
